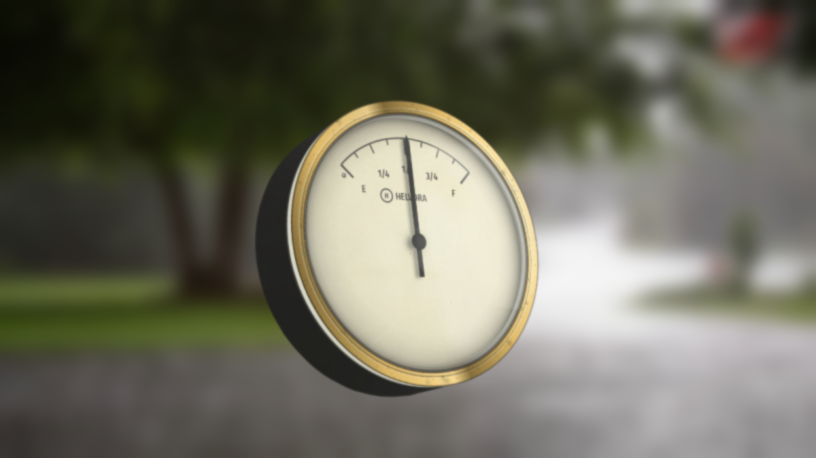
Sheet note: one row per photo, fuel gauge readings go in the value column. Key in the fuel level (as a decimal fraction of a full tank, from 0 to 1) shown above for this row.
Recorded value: 0.5
